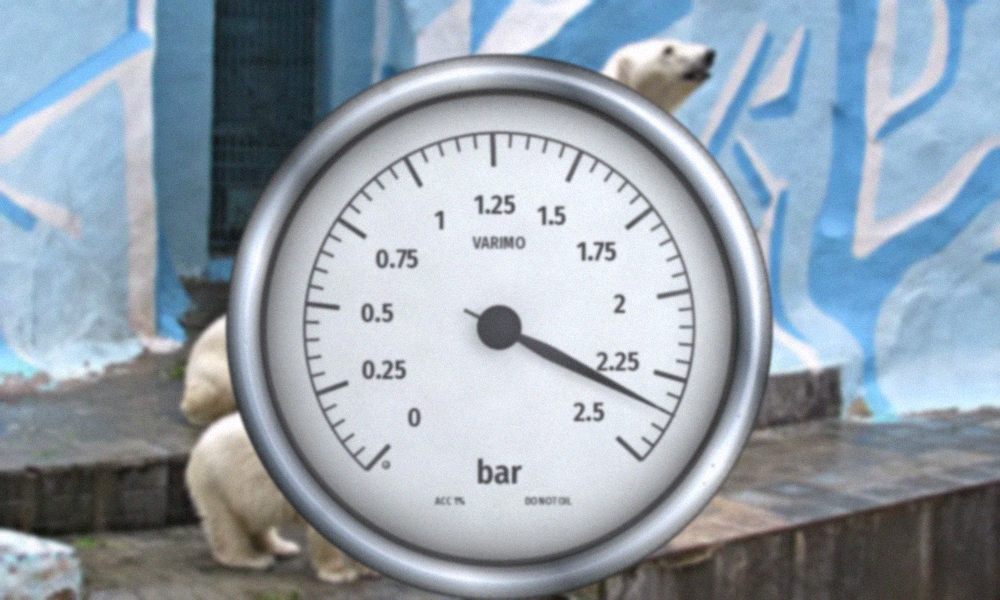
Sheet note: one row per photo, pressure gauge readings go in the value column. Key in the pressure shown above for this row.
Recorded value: 2.35 bar
